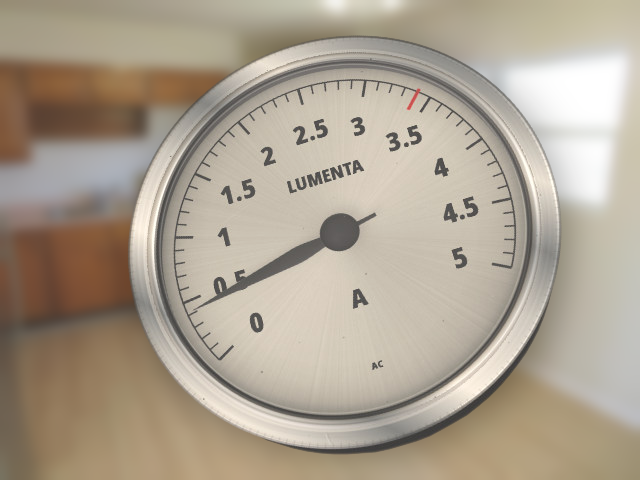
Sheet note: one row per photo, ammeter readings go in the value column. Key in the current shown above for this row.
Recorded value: 0.4 A
